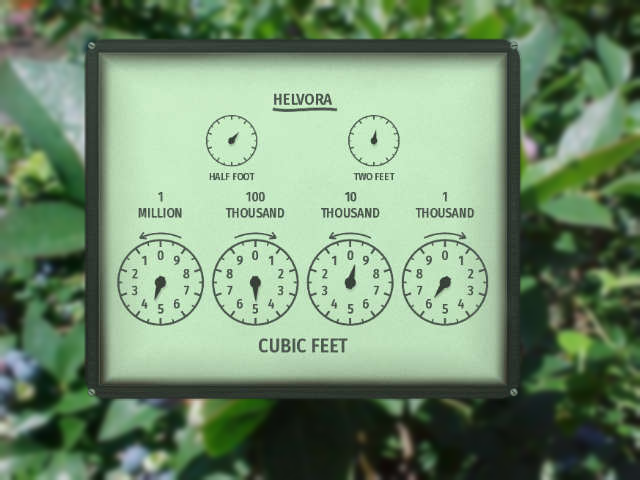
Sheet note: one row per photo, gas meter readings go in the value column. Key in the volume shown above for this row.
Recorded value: 449600 ft³
